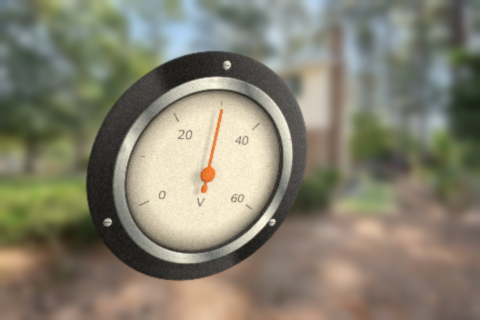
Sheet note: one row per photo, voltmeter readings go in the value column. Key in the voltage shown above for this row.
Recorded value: 30 V
